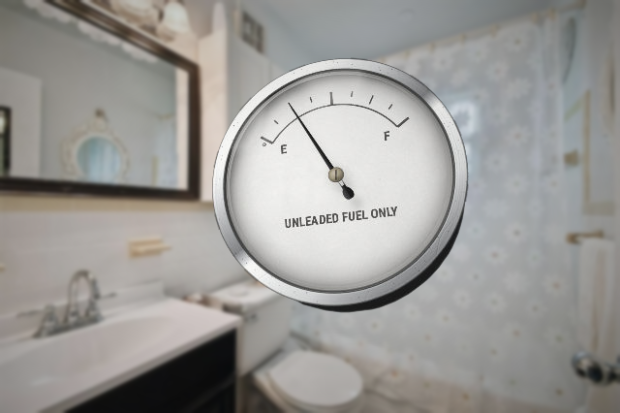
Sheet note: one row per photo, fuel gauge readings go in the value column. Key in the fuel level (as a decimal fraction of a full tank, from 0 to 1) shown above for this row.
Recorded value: 0.25
